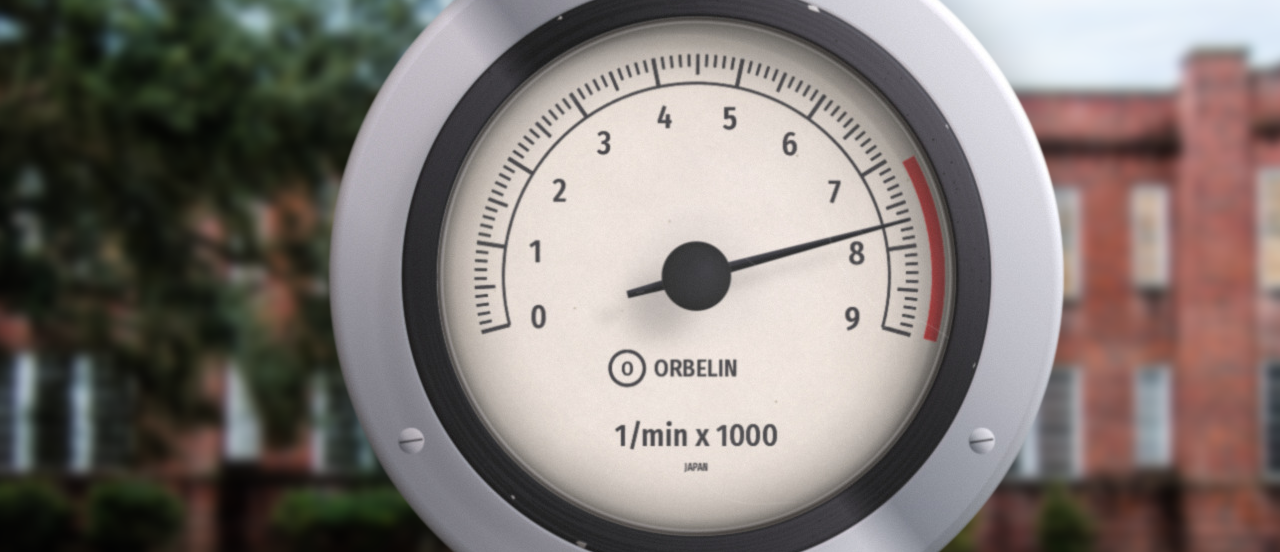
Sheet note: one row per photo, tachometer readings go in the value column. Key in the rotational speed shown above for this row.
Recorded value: 7700 rpm
